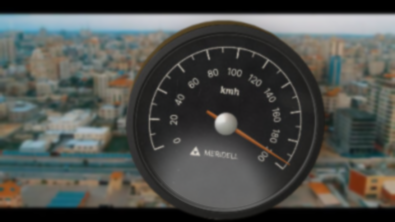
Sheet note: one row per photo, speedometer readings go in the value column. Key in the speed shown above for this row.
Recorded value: 195 km/h
